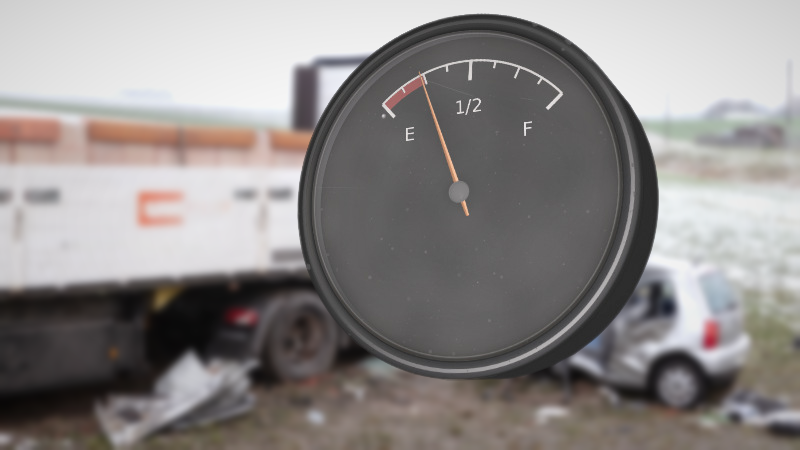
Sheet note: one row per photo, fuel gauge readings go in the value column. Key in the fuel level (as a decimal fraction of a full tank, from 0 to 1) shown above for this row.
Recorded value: 0.25
